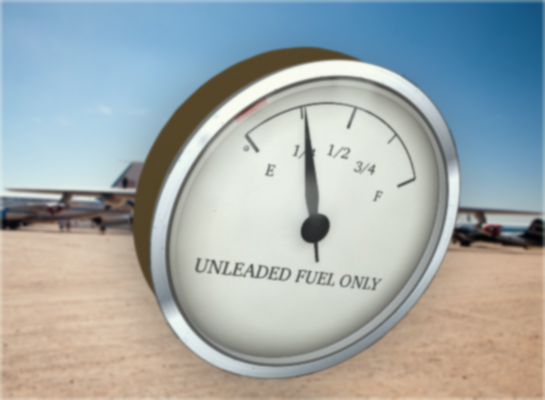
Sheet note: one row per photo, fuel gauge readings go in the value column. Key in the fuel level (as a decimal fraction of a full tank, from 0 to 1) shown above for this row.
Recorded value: 0.25
